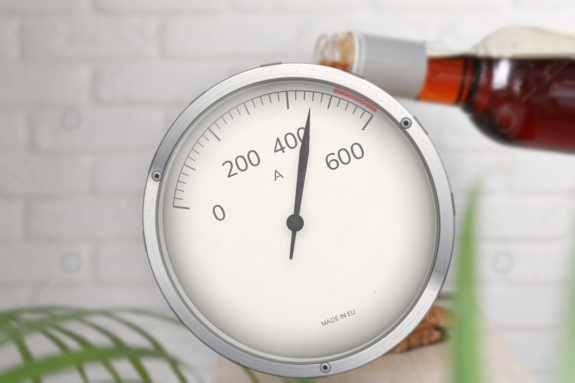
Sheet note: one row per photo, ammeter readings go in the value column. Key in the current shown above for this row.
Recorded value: 460 A
